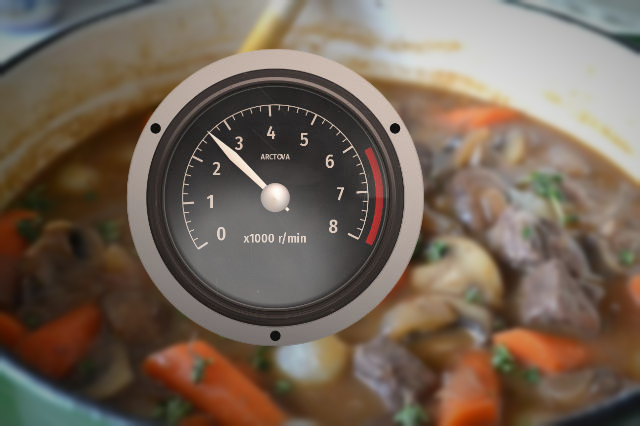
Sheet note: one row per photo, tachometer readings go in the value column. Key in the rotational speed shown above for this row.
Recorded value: 2600 rpm
